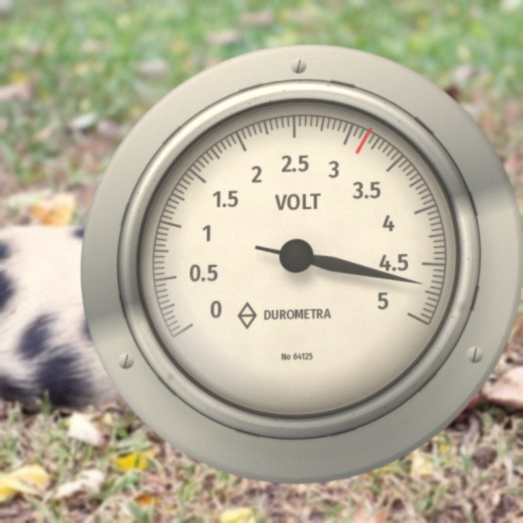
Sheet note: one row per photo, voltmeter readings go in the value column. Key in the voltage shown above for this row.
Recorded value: 4.7 V
